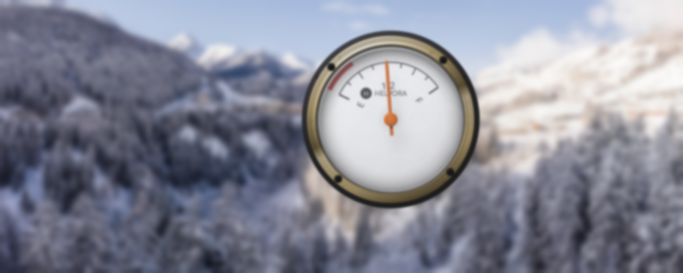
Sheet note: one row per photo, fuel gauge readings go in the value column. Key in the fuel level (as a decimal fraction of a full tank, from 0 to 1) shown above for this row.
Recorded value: 0.5
